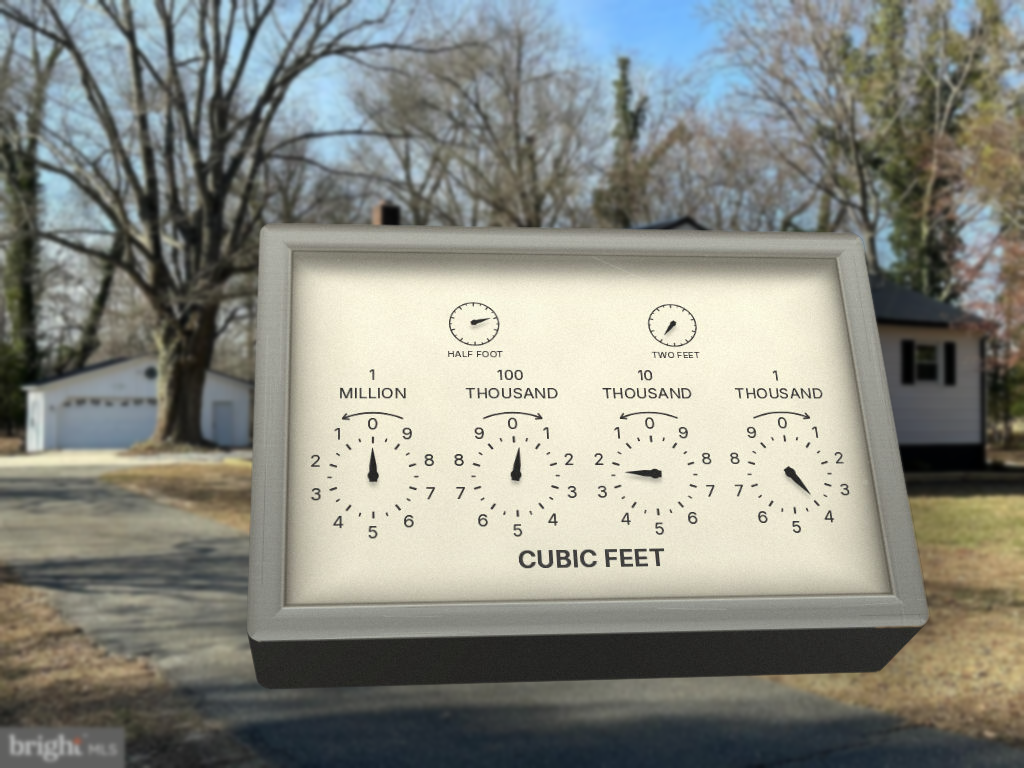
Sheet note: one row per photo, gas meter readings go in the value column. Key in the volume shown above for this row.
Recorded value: 2400 ft³
